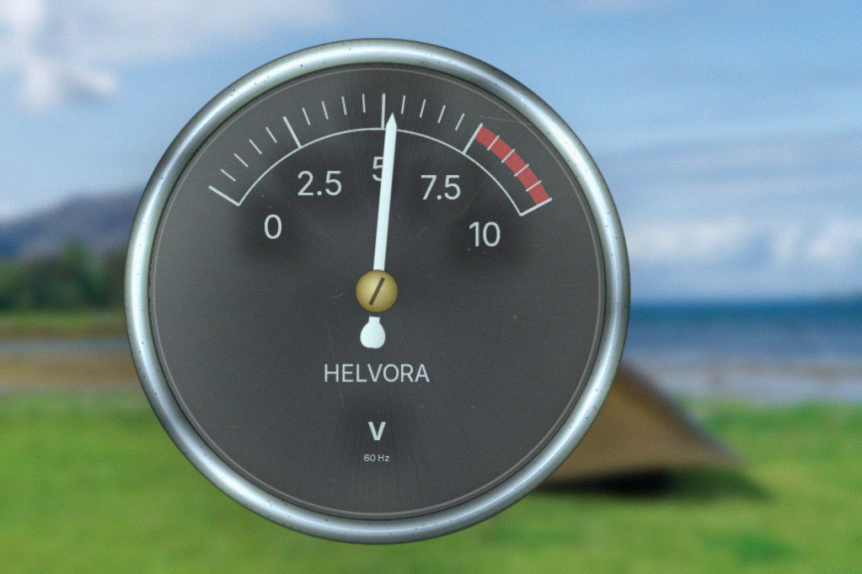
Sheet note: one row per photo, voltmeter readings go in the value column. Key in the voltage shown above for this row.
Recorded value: 5.25 V
